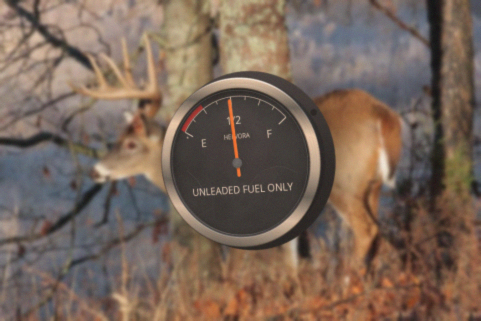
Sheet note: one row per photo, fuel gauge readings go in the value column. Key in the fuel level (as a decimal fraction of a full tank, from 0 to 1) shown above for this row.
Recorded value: 0.5
